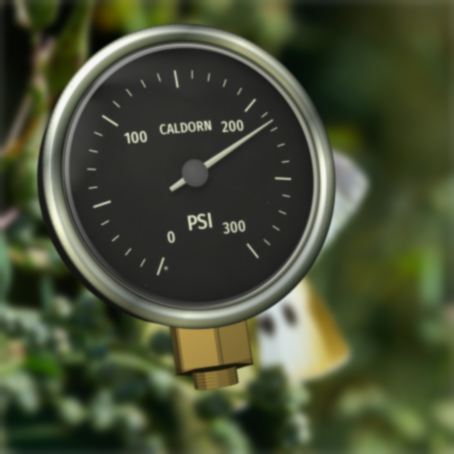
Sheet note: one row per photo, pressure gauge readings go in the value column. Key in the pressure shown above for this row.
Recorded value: 215 psi
